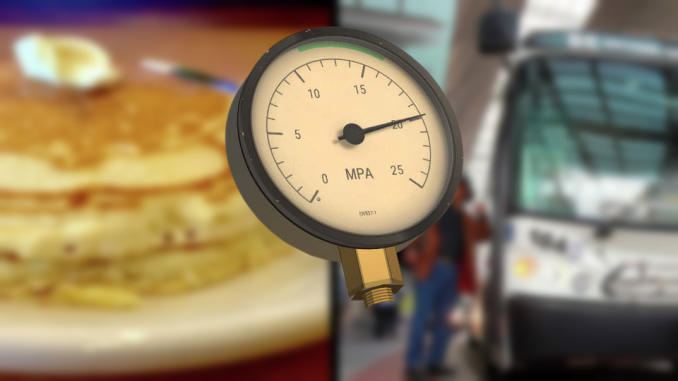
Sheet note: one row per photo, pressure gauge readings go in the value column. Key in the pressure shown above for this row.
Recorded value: 20 MPa
